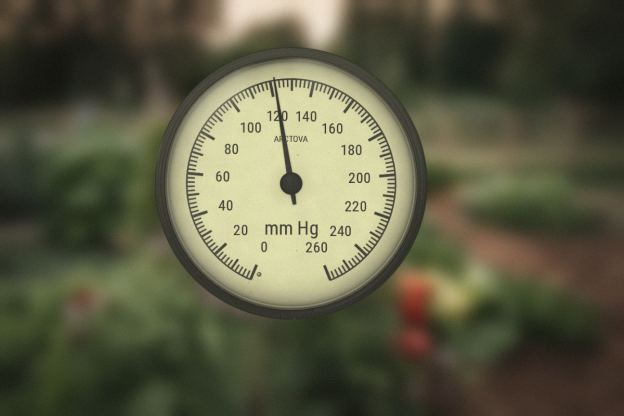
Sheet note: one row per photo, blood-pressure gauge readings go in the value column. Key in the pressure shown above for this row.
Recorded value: 122 mmHg
